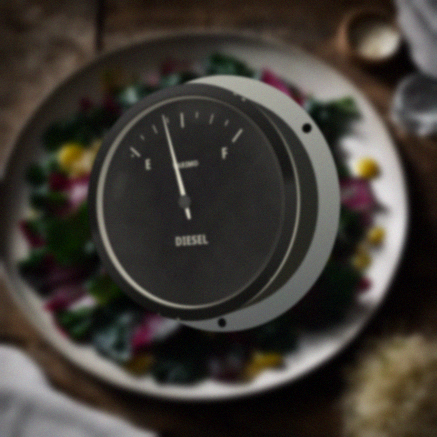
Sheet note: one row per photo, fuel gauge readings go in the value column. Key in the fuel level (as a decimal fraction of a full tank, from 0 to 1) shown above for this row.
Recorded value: 0.375
